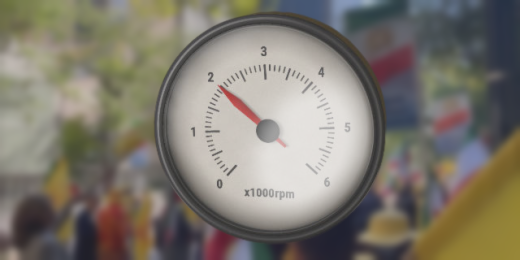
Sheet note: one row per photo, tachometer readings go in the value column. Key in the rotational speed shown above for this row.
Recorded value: 2000 rpm
